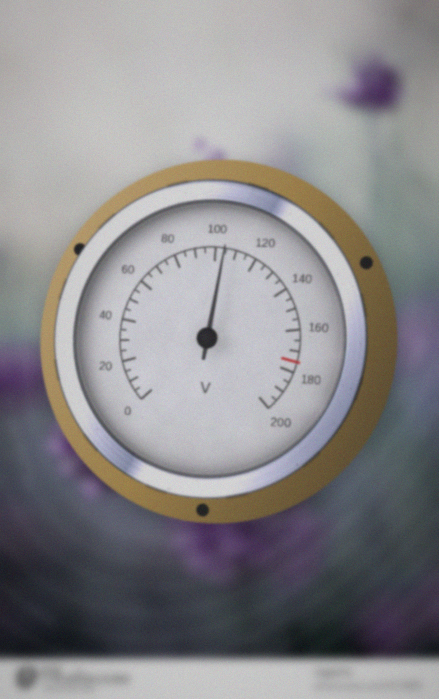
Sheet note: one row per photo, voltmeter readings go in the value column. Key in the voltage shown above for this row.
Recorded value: 105 V
